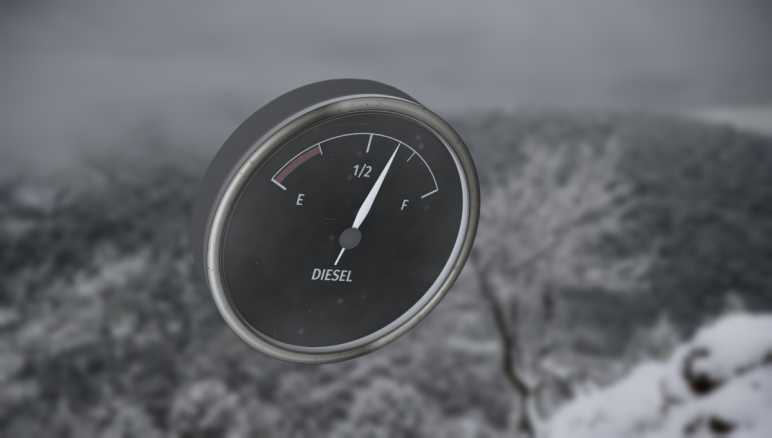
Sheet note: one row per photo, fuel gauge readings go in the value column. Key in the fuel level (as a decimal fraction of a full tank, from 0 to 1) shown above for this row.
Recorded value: 0.625
